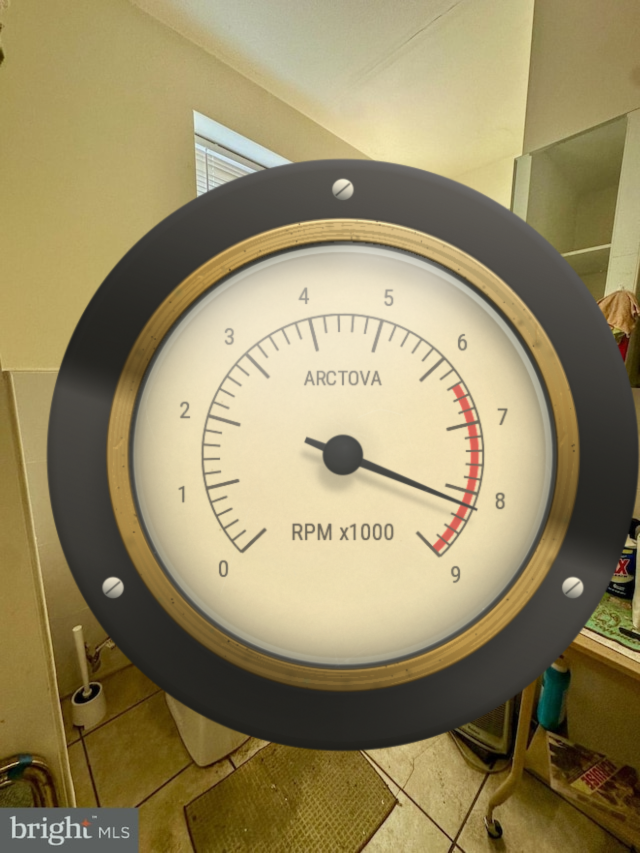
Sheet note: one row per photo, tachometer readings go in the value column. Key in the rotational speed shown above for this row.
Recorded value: 8200 rpm
